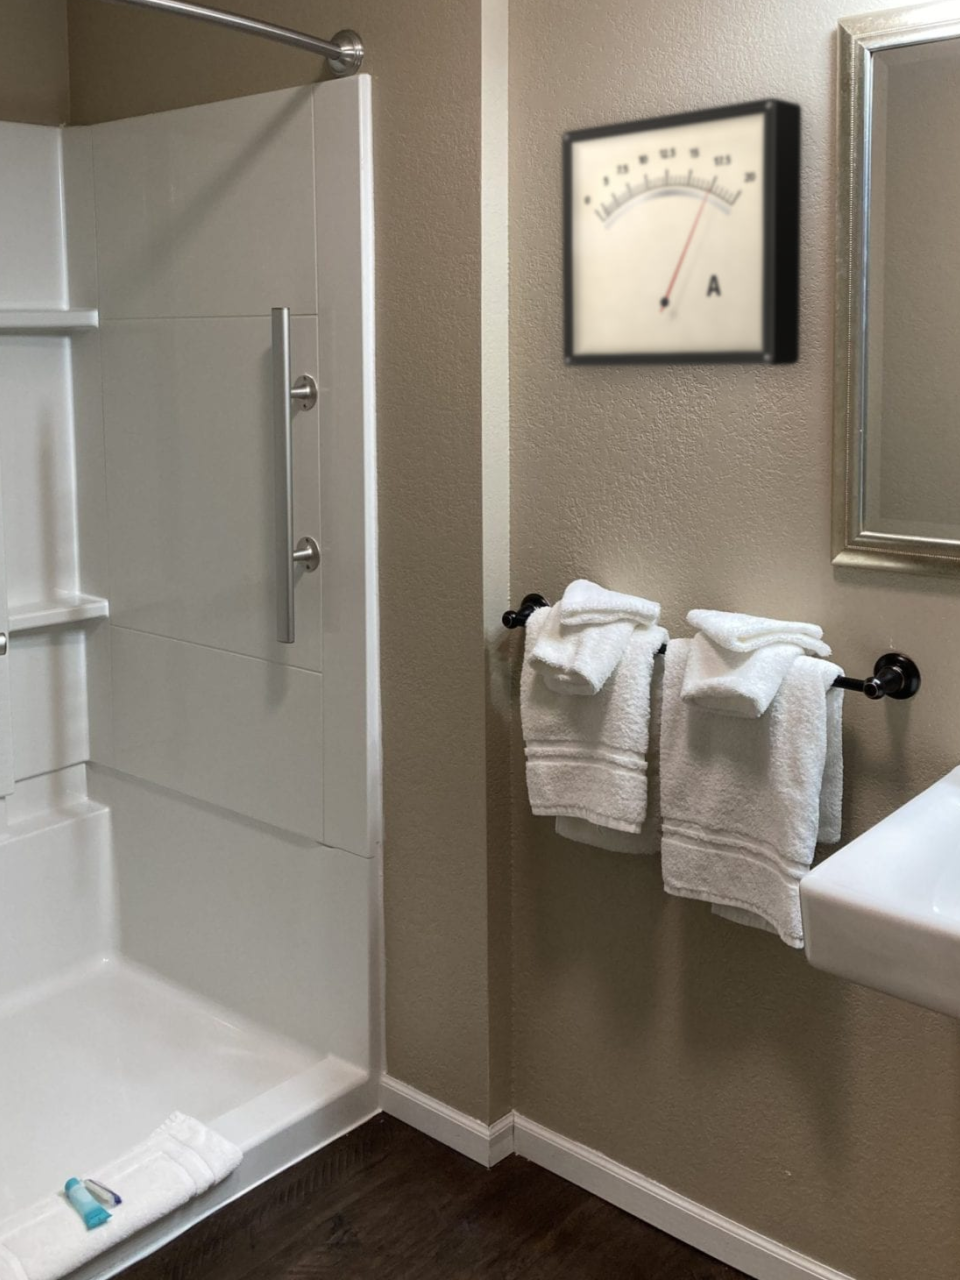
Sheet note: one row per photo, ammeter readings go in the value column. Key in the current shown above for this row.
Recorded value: 17.5 A
